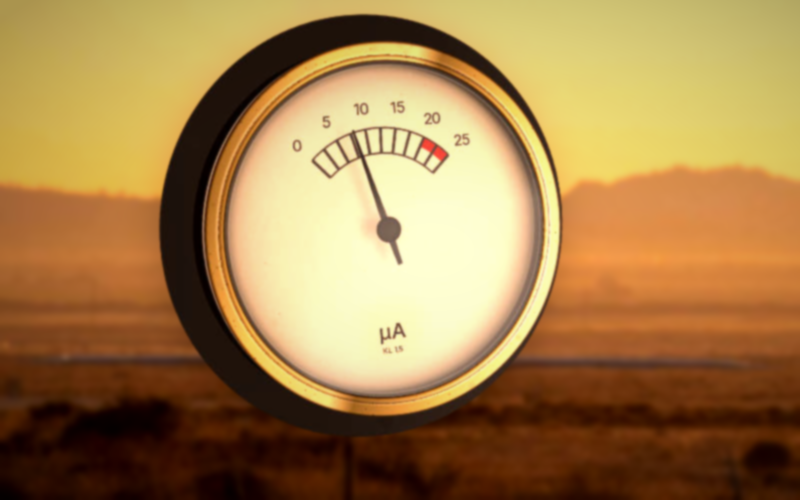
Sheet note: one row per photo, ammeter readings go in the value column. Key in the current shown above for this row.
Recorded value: 7.5 µA
